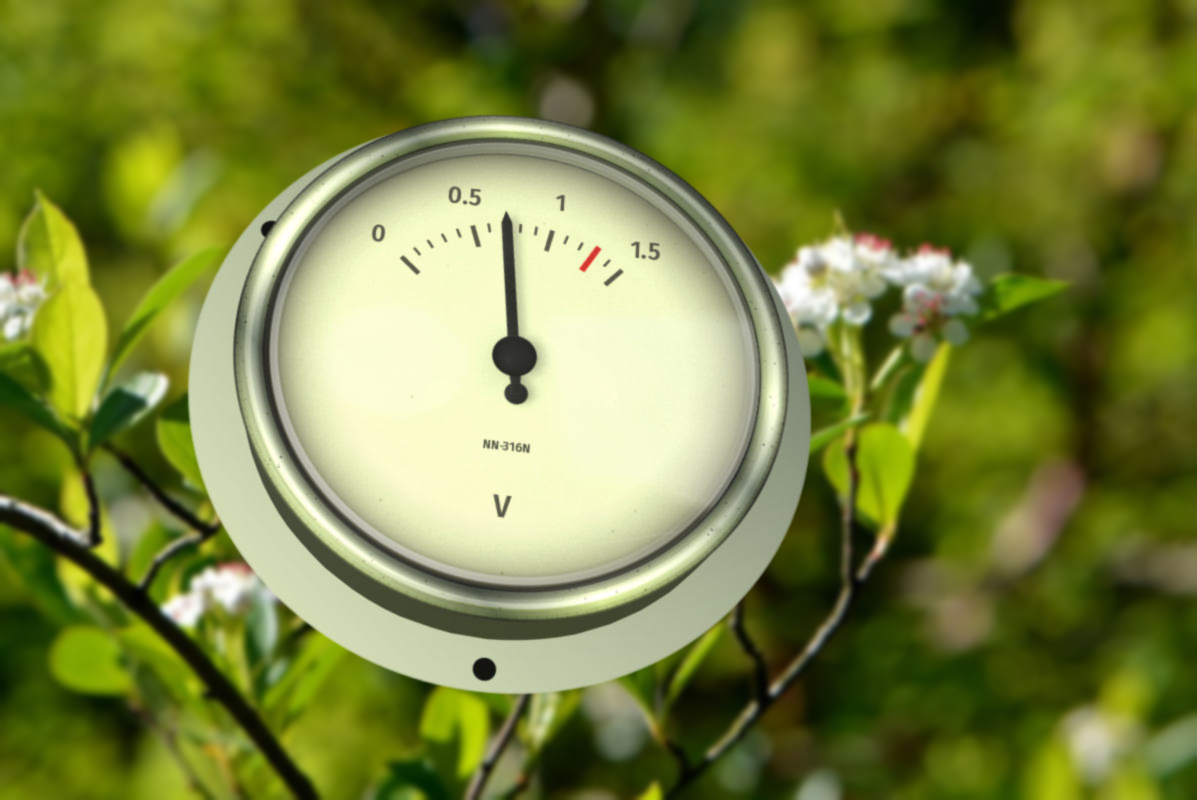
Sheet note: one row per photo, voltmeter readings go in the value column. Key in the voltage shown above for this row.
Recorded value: 0.7 V
